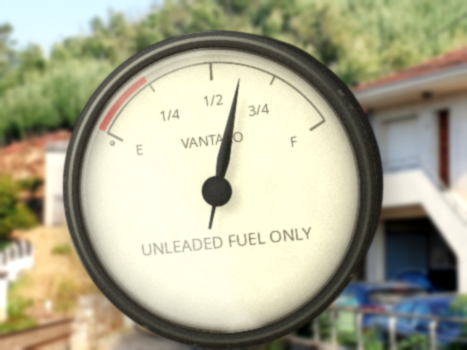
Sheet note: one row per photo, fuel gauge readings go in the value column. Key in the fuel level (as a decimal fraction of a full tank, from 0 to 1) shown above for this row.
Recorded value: 0.625
